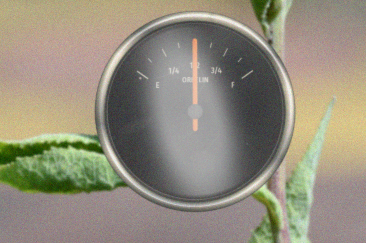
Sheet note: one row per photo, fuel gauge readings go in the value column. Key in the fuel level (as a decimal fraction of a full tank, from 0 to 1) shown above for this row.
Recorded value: 0.5
